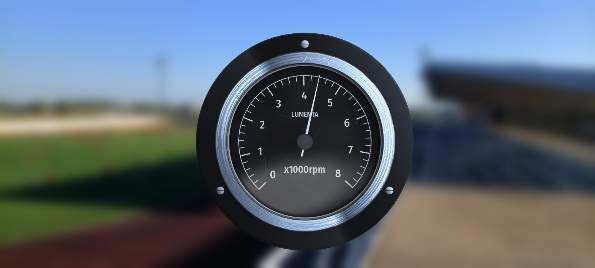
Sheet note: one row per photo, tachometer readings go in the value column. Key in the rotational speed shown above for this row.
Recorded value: 4400 rpm
